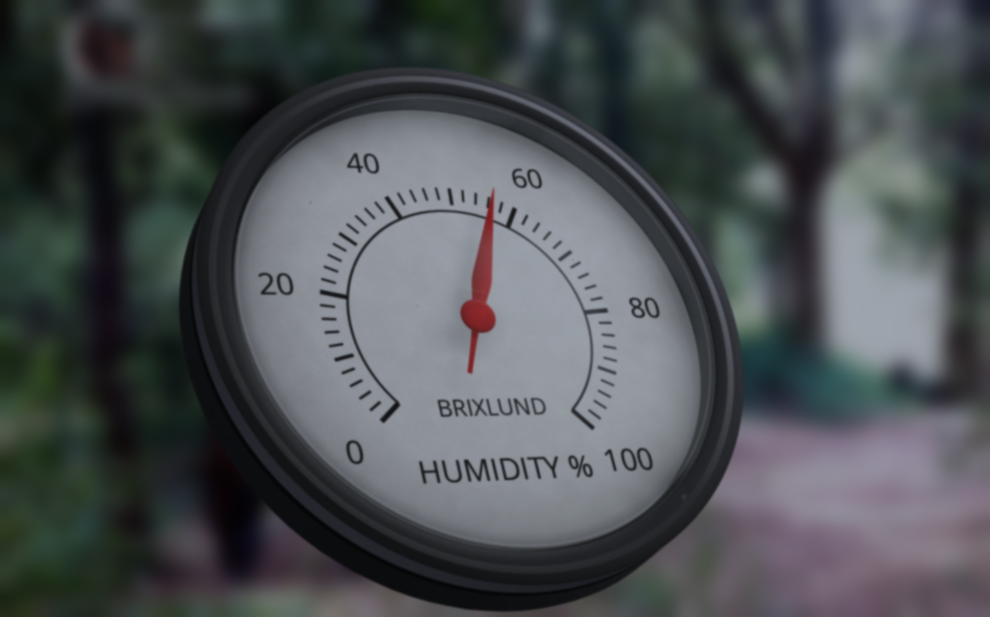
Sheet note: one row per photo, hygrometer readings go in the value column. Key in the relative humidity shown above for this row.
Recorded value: 56 %
